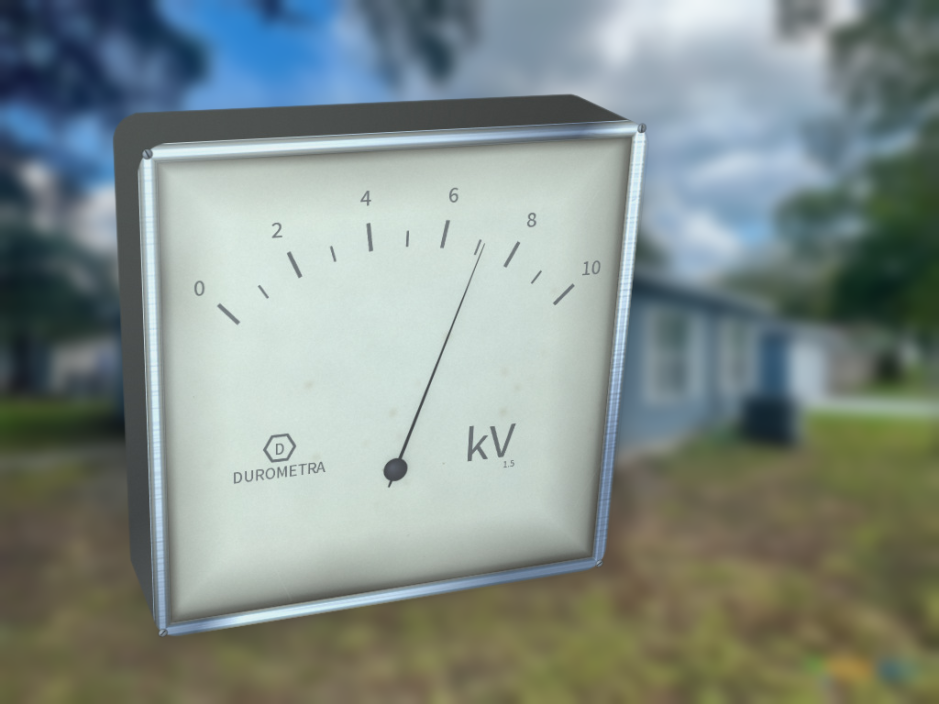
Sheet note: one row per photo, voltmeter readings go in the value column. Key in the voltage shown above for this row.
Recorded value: 7 kV
